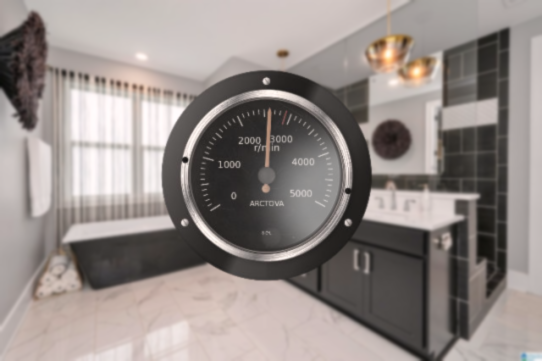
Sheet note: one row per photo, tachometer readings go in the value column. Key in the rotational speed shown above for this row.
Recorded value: 2600 rpm
